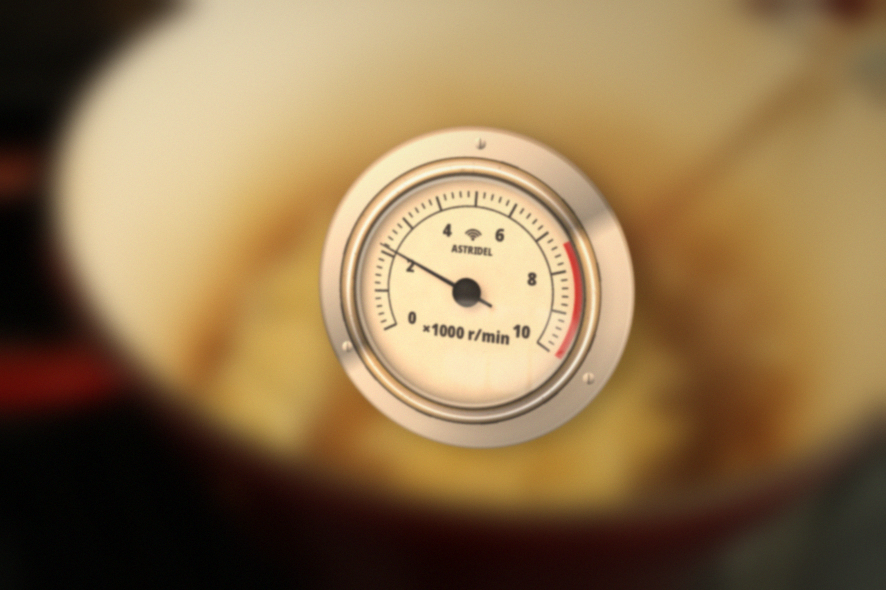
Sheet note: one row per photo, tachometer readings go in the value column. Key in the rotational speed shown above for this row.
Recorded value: 2200 rpm
